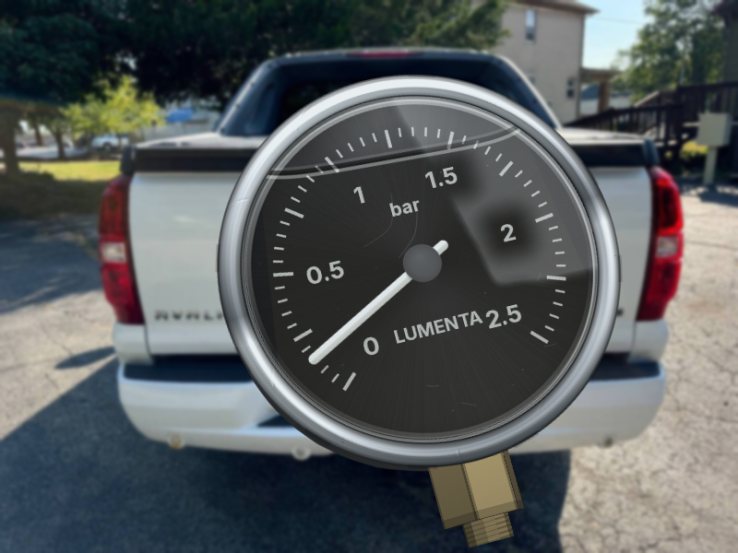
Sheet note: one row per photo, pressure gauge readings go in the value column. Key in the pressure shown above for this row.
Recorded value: 0.15 bar
